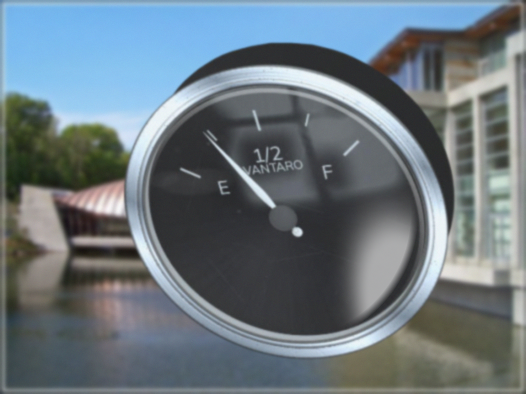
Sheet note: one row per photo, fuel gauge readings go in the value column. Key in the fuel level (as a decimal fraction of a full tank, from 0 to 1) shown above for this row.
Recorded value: 0.25
